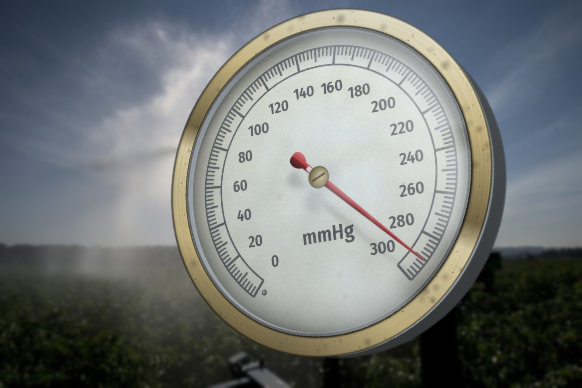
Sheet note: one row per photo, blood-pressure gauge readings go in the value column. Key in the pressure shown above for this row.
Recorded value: 290 mmHg
